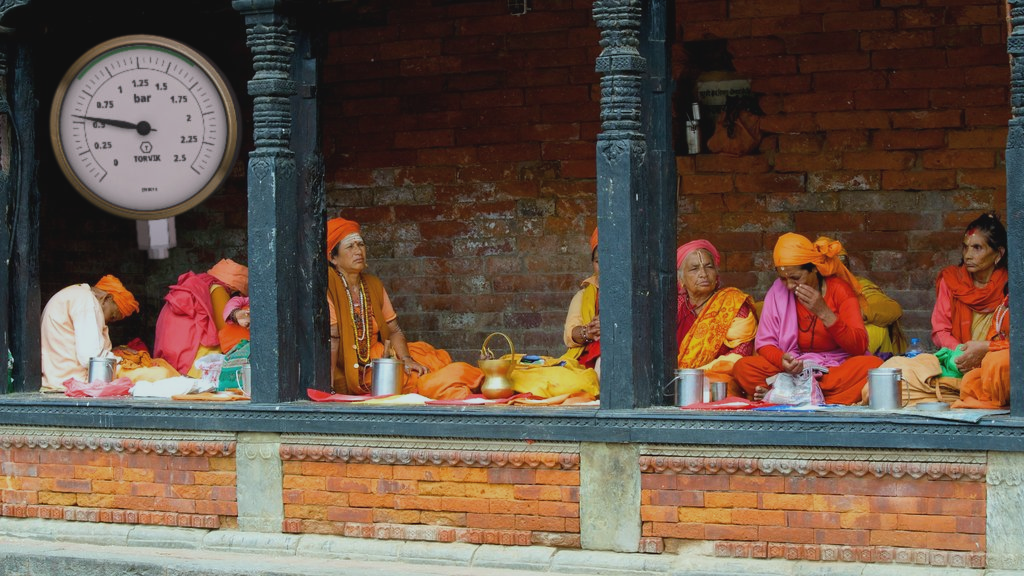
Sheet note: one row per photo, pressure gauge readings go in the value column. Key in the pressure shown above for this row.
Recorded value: 0.55 bar
